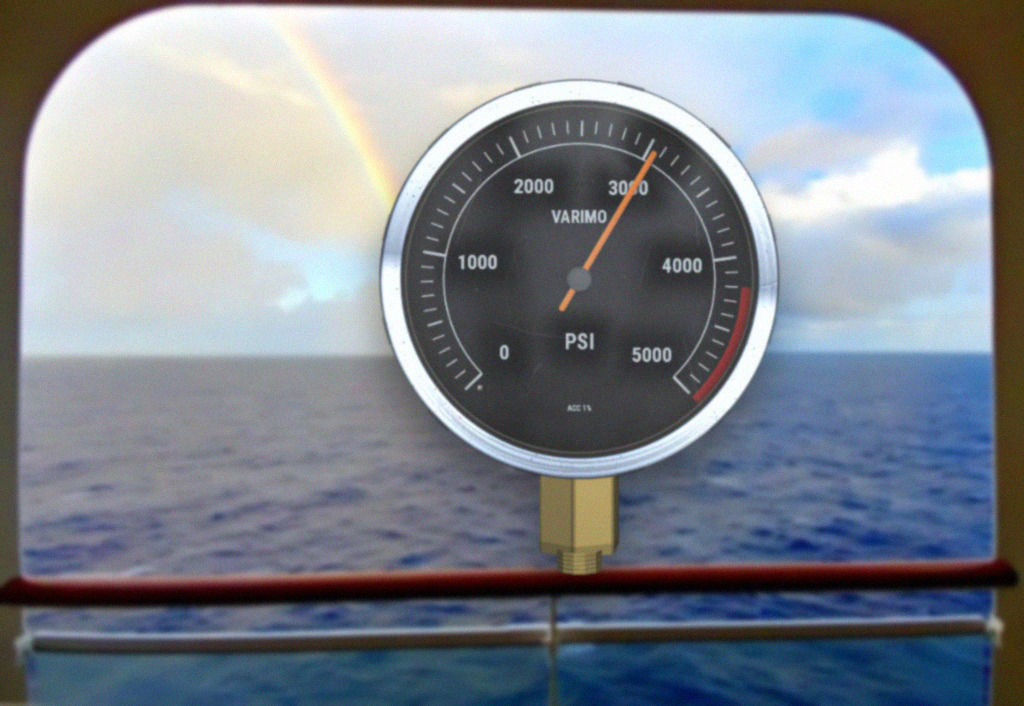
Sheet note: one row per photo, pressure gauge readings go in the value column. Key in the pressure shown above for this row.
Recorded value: 3050 psi
